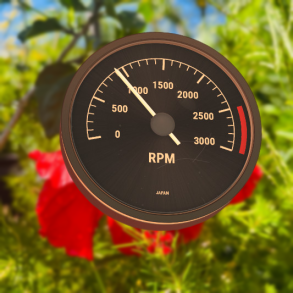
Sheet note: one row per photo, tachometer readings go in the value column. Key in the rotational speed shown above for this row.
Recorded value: 900 rpm
